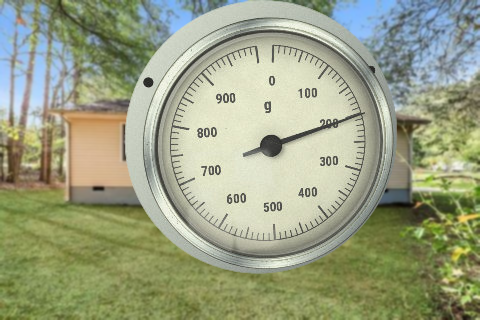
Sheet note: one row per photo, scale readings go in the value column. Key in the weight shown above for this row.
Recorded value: 200 g
